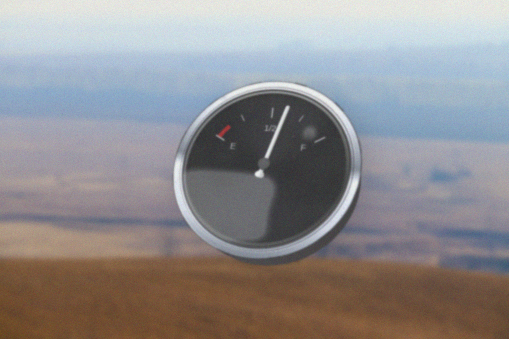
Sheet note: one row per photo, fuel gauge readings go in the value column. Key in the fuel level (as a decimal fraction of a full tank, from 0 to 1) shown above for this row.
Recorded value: 0.625
